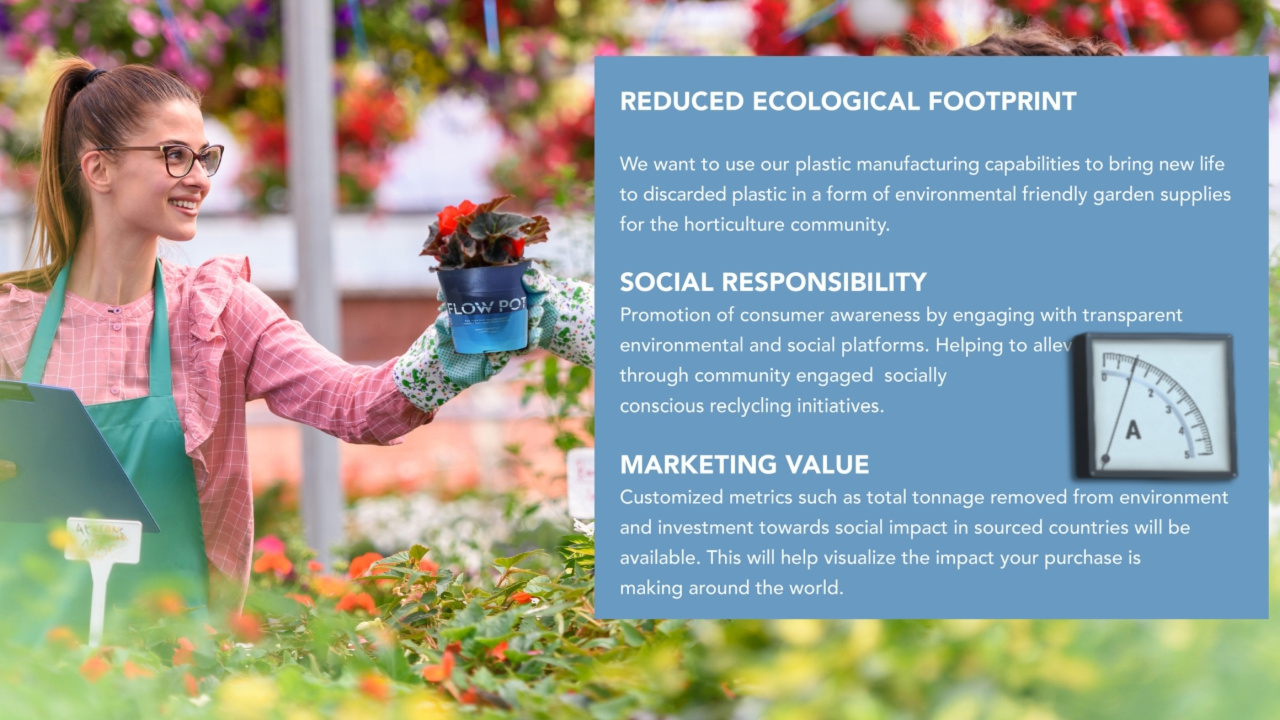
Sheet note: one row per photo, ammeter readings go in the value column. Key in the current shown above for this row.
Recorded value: 1 A
